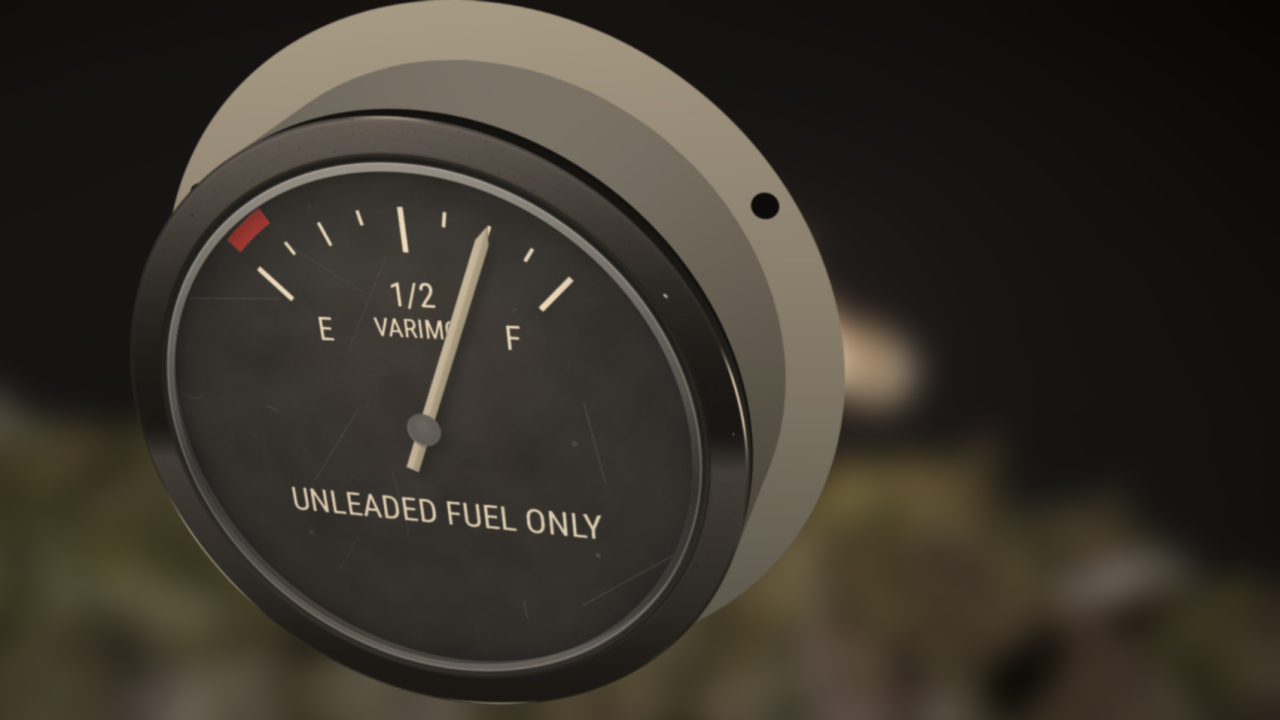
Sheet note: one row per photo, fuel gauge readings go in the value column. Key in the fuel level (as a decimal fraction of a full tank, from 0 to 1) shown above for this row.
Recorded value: 0.75
